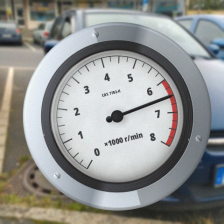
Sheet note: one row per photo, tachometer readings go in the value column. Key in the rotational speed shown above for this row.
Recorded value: 6500 rpm
